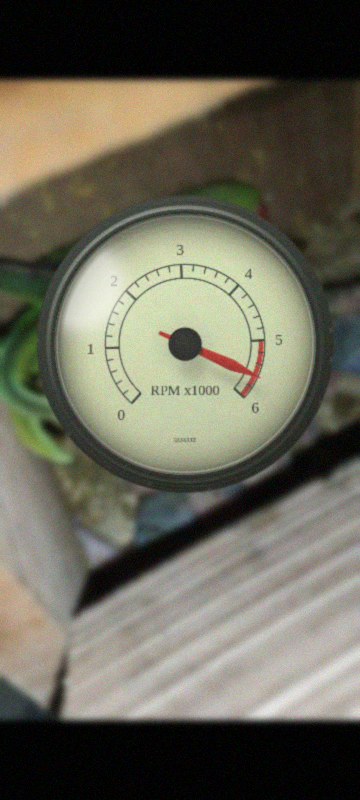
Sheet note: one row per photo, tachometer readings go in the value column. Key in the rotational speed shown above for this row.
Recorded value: 5600 rpm
